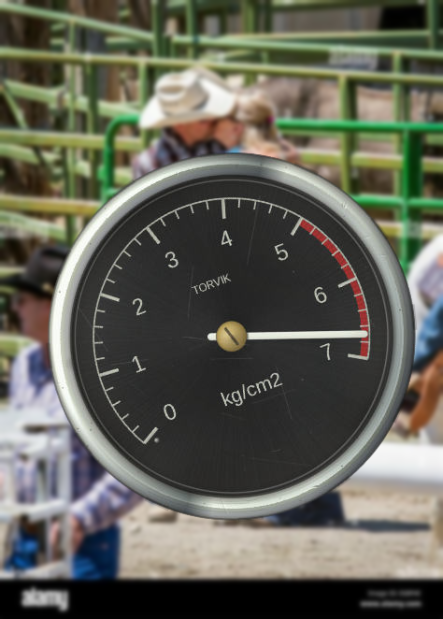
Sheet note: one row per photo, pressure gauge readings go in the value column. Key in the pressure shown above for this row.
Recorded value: 6.7 kg/cm²
